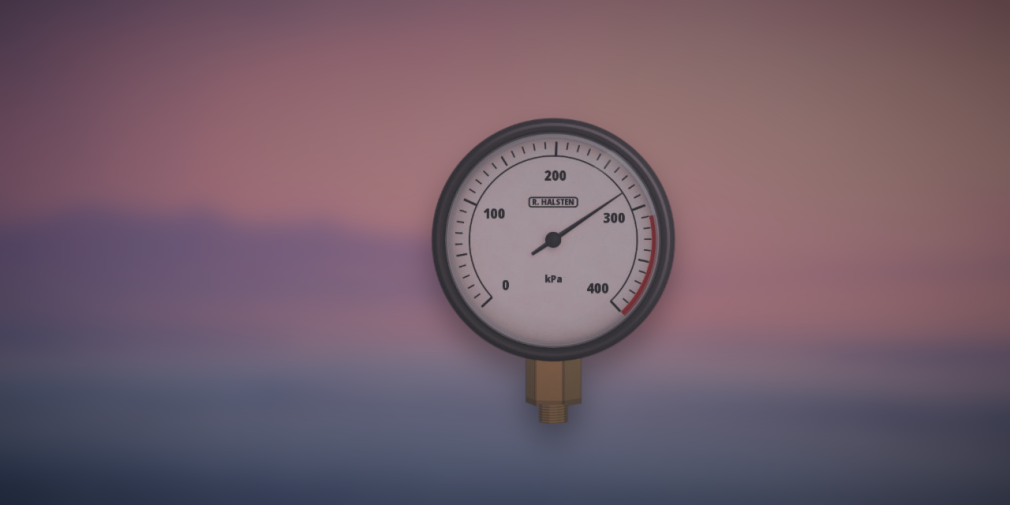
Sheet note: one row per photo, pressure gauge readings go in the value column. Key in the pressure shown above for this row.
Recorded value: 280 kPa
